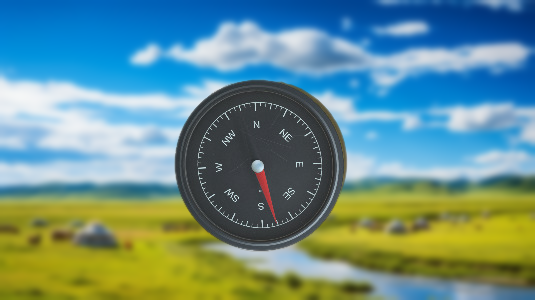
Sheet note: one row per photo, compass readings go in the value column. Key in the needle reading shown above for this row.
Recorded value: 165 °
